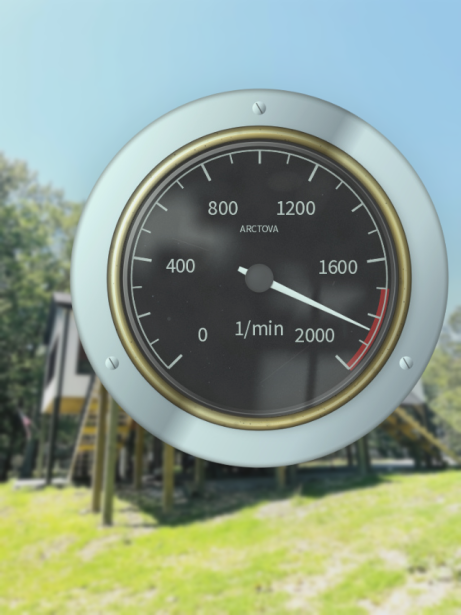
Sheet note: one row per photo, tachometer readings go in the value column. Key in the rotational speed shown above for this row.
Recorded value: 1850 rpm
